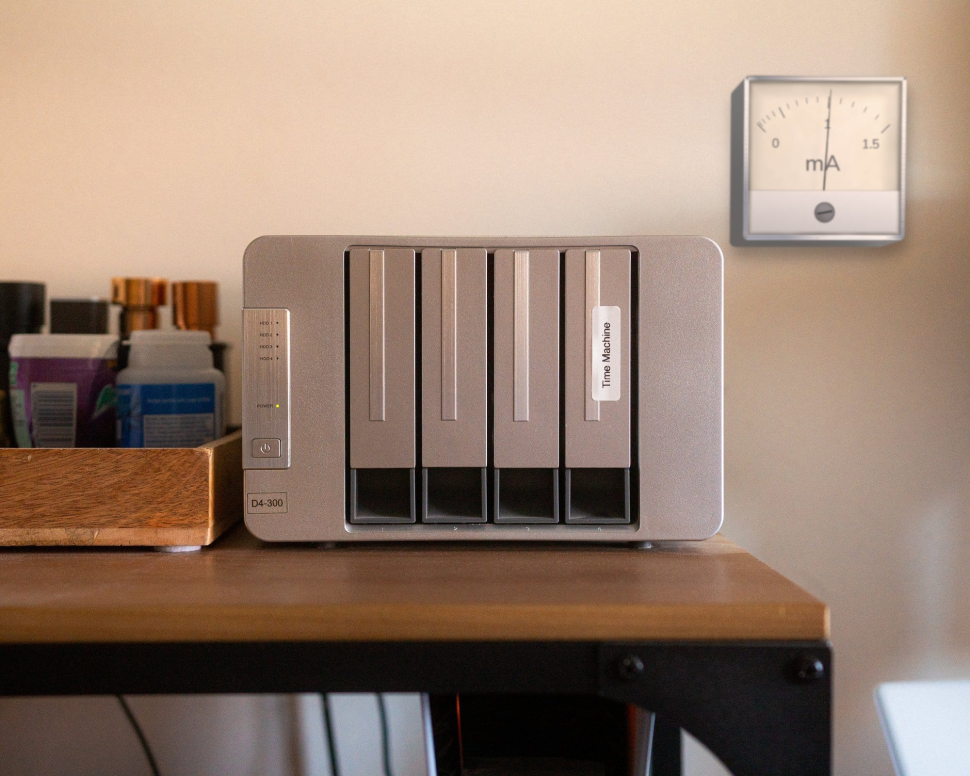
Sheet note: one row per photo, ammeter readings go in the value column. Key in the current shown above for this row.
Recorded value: 1 mA
